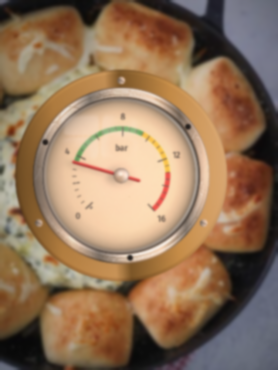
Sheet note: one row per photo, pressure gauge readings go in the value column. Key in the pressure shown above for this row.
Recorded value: 3.5 bar
